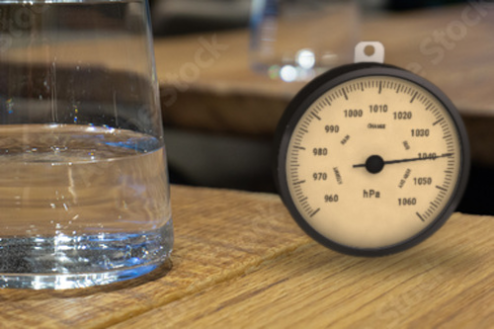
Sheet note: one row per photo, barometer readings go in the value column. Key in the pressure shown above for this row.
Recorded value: 1040 hPa
